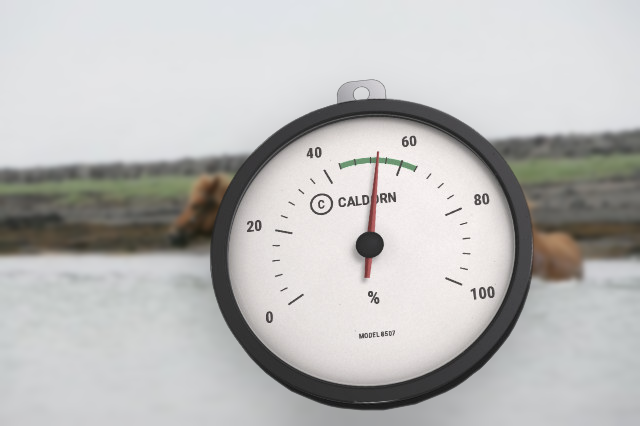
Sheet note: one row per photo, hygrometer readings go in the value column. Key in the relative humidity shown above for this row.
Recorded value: 54 %
